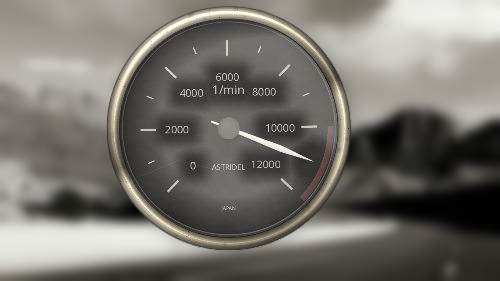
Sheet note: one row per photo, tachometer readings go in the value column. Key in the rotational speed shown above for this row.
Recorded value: 11000 rpm
